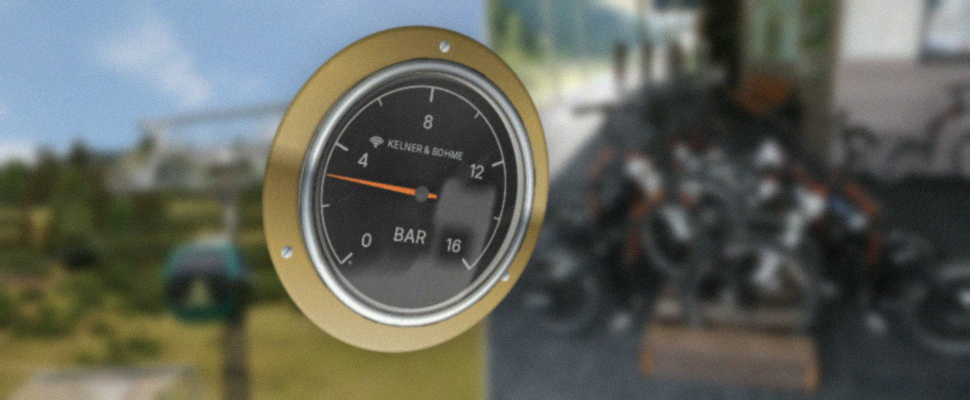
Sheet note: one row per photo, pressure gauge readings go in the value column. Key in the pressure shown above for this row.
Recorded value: 3 bar
